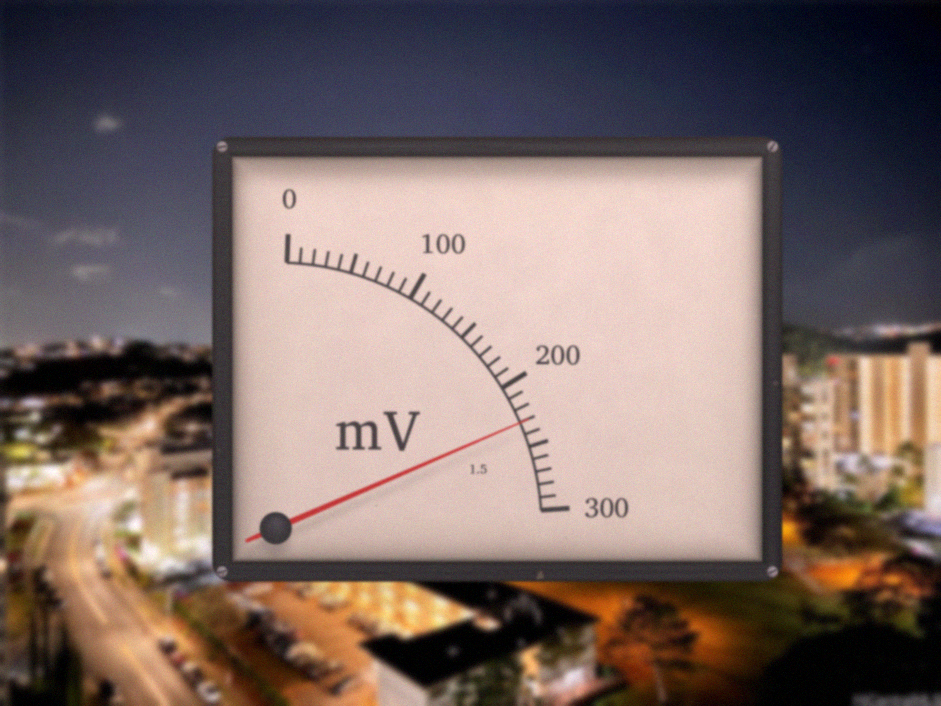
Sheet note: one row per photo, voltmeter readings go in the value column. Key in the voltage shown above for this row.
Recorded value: 230 mV
